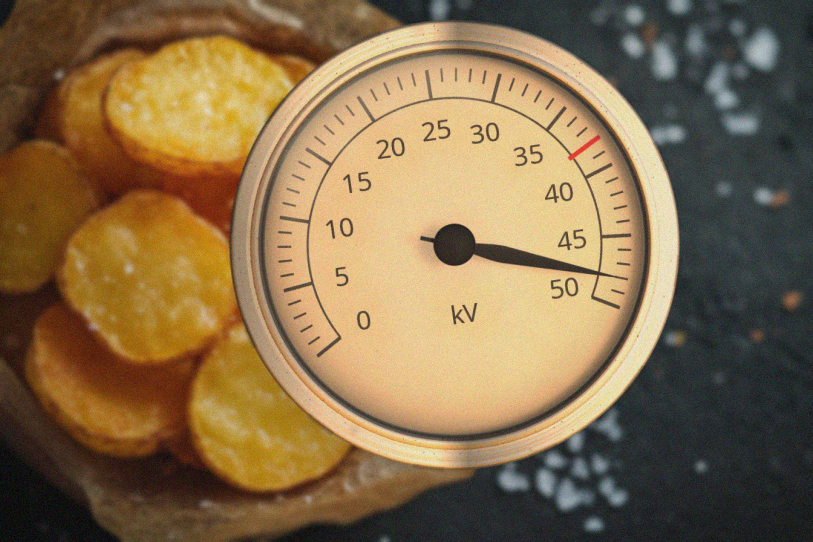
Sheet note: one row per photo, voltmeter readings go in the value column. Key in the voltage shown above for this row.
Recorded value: 48 kV
